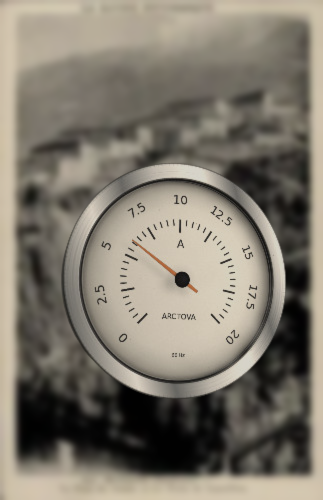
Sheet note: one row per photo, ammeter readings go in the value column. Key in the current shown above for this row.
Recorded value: 6 A
